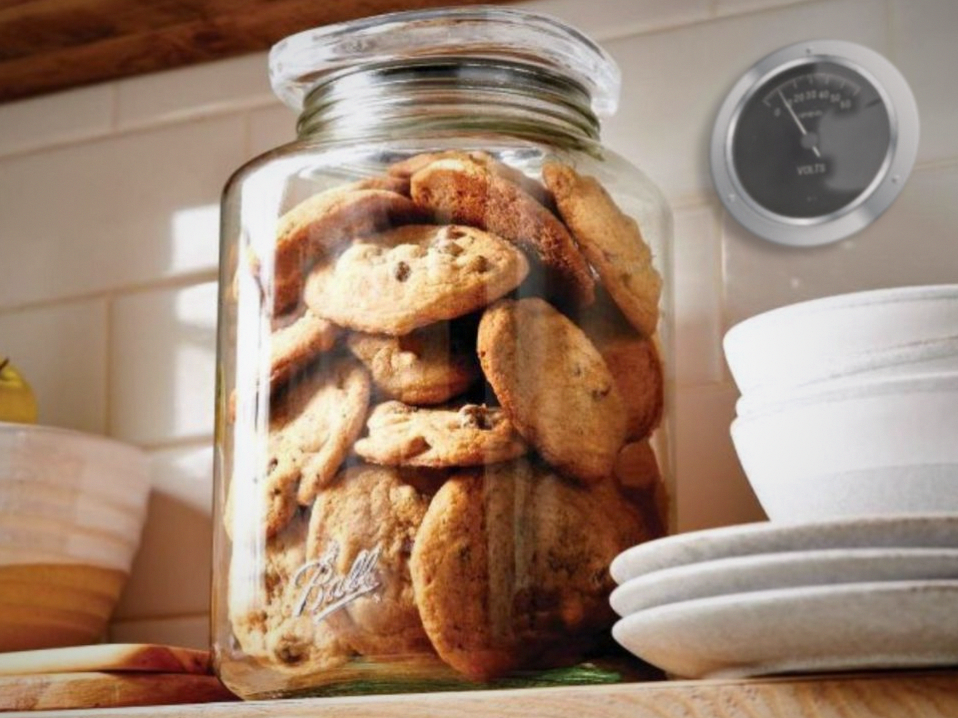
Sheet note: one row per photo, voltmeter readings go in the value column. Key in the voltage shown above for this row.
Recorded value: 10 V
